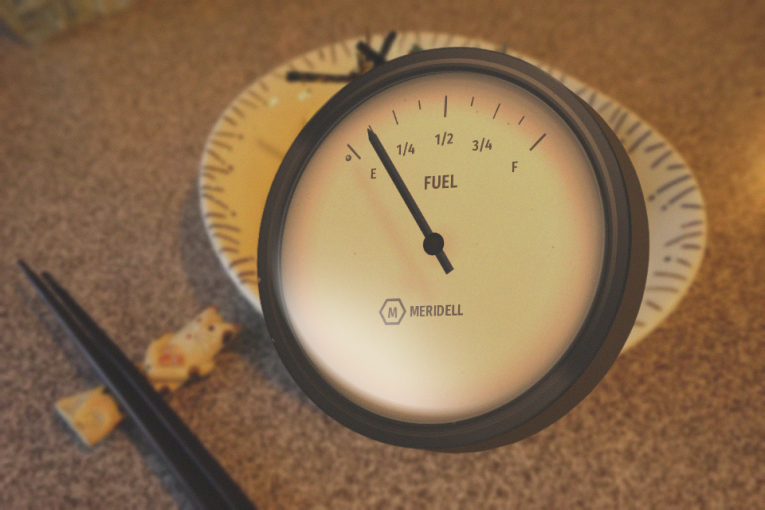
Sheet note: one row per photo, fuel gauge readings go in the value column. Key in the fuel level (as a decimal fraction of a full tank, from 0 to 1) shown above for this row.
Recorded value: 0.125
